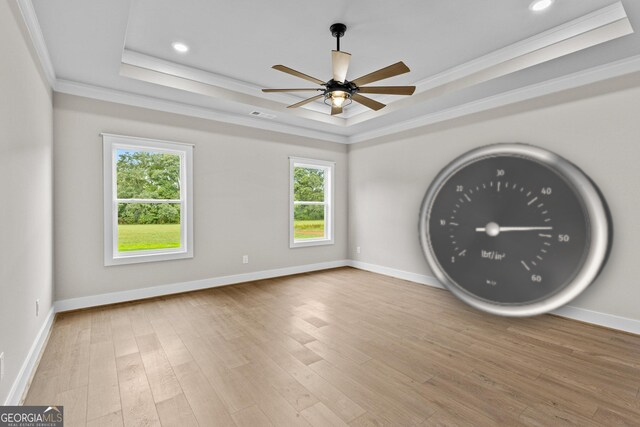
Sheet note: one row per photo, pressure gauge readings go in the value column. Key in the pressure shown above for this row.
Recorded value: 48 psi
